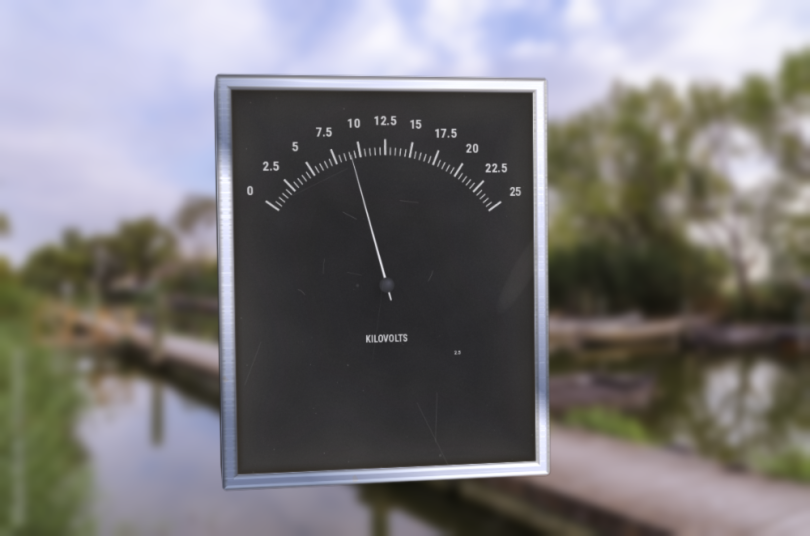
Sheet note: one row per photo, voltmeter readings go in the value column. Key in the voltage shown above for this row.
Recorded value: 9 kV
